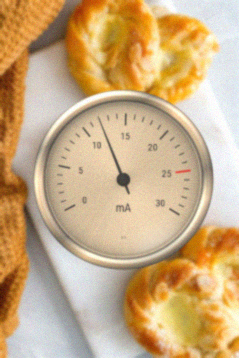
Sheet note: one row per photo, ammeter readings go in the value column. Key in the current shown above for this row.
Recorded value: 12 mA
